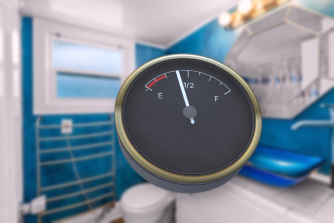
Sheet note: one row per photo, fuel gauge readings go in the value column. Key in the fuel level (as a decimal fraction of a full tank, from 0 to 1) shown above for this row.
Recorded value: 0.375
